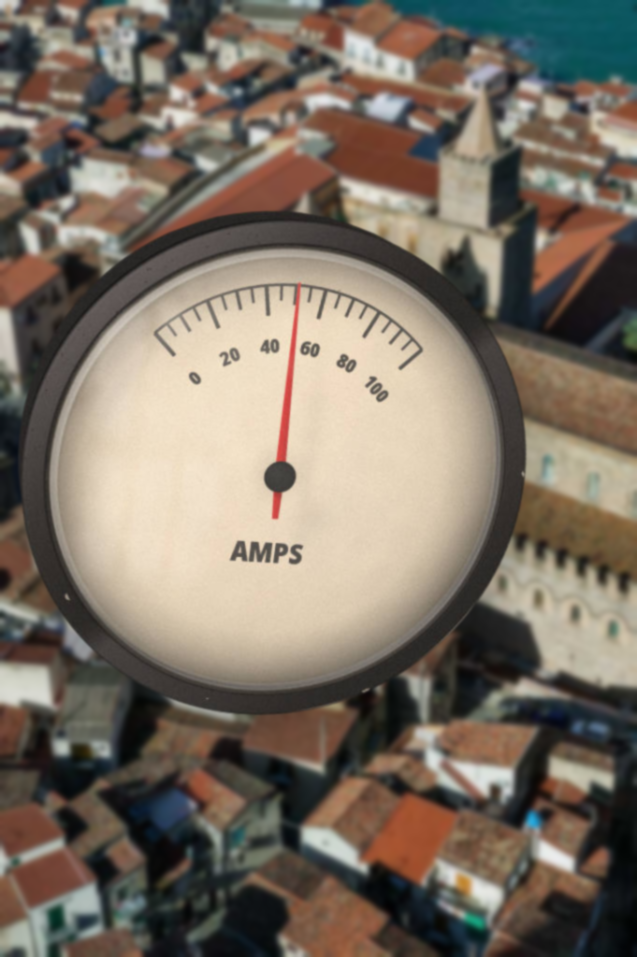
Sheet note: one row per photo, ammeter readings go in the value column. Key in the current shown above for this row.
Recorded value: 50 A
